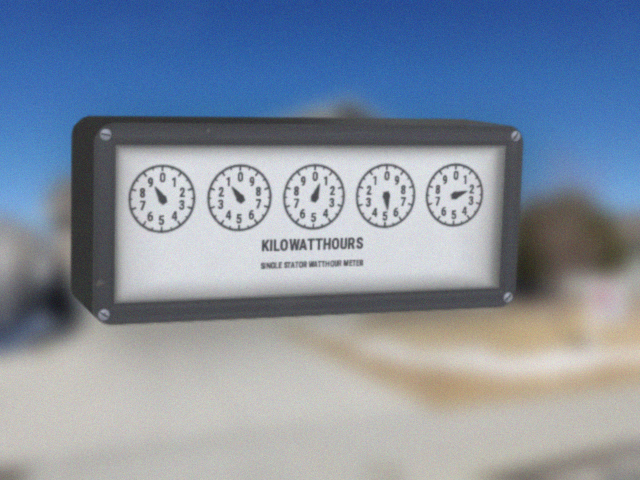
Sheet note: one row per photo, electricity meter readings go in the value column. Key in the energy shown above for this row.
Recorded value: 91052 kWh
